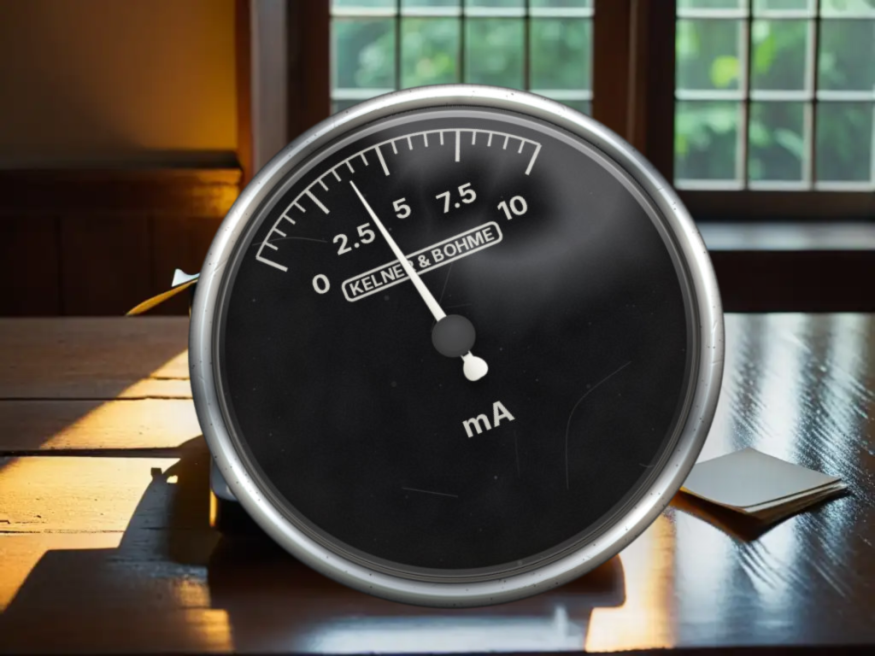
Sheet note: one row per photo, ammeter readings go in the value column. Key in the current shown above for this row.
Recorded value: 3.75 mA
